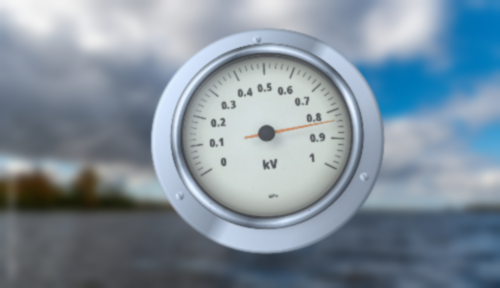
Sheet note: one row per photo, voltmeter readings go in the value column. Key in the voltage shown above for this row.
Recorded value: 0.84 kV
